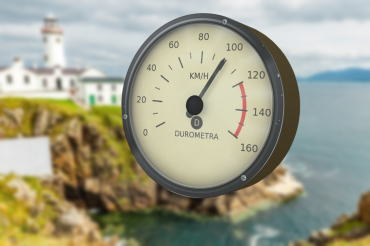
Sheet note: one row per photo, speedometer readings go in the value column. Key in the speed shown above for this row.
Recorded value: 100 km/h
